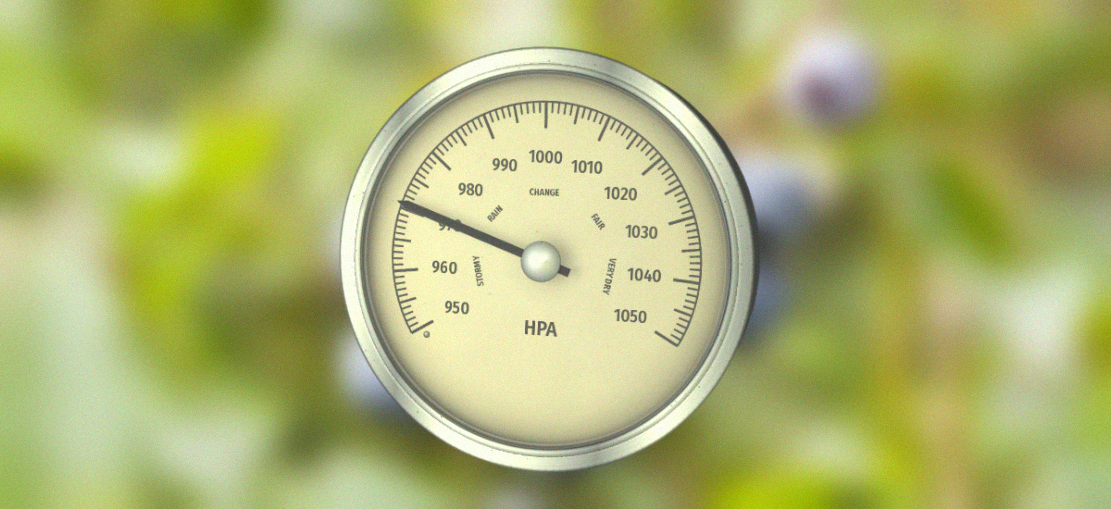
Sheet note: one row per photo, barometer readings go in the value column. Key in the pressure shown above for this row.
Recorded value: 971 hPa
